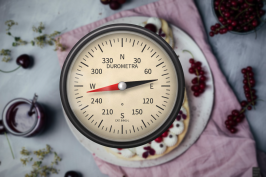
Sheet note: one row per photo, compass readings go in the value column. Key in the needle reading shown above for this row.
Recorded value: 260 °
